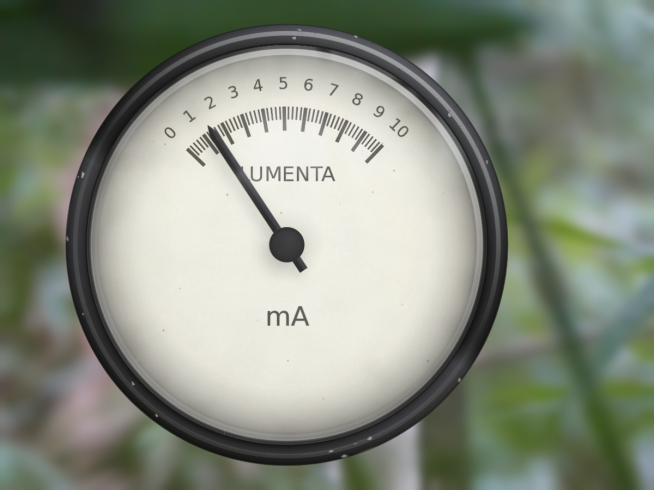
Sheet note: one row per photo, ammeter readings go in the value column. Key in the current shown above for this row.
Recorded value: 1.4 mA
